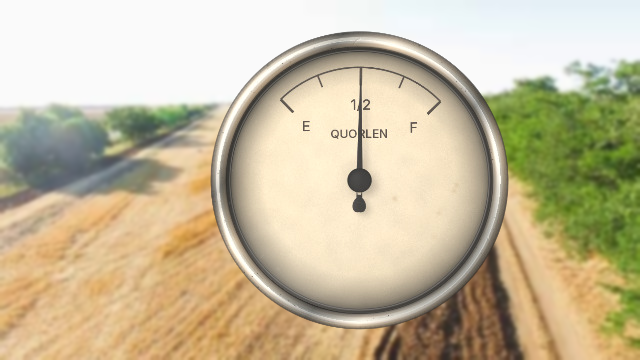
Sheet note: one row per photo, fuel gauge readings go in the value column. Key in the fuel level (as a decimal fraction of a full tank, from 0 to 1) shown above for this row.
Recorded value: 0.5
